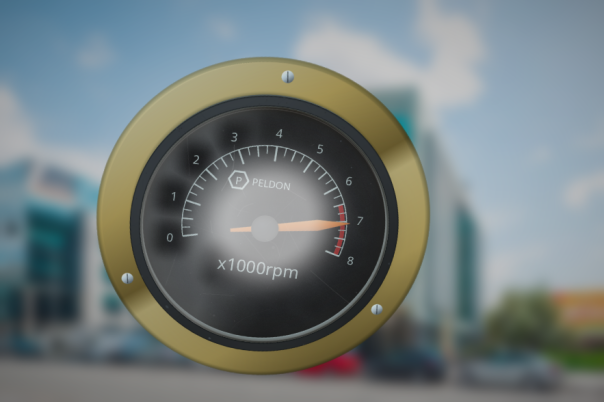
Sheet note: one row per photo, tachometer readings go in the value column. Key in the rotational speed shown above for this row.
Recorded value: 7000 rpm
